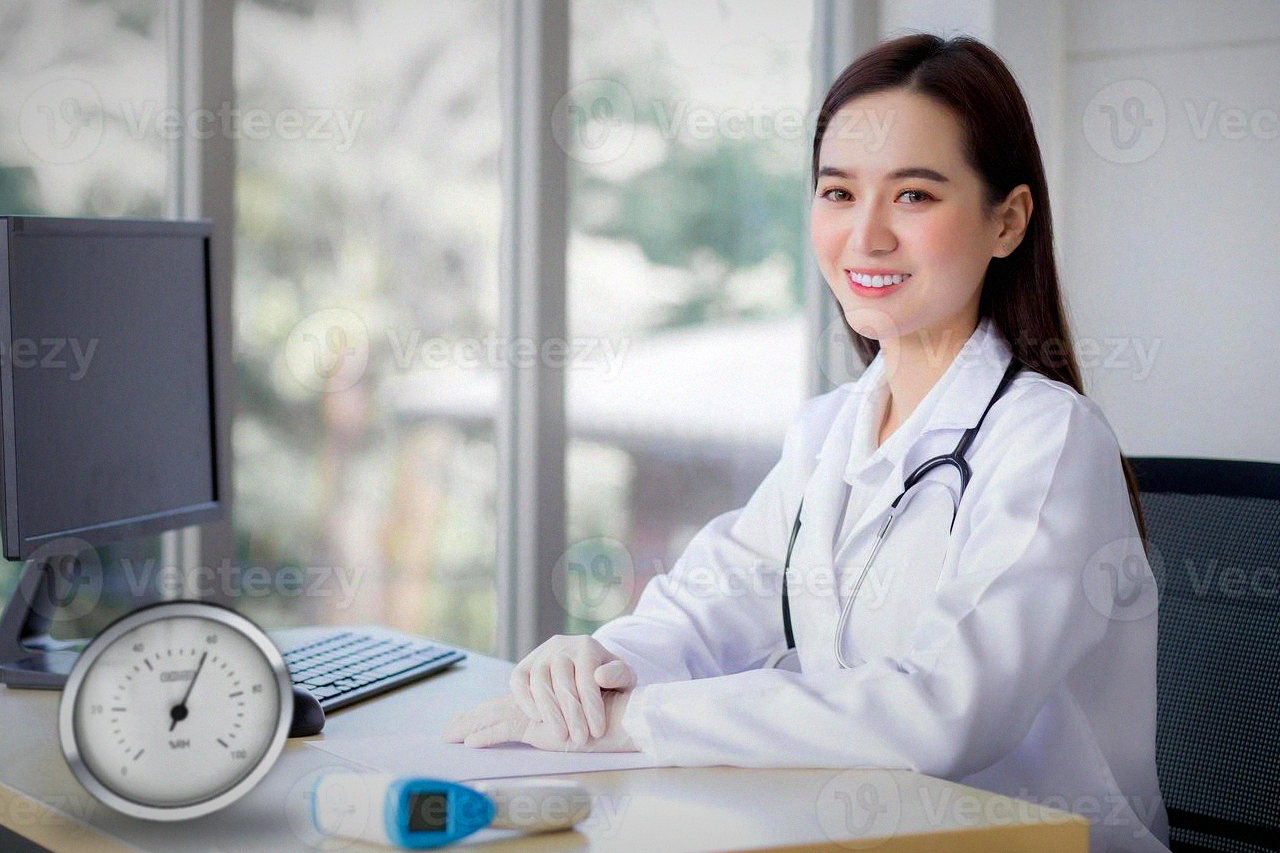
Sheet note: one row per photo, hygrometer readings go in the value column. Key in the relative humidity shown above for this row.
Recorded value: 60 %
